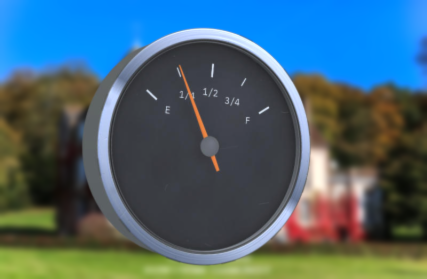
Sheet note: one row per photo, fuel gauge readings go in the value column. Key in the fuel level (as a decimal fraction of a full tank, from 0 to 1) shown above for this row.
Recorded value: 0.25
